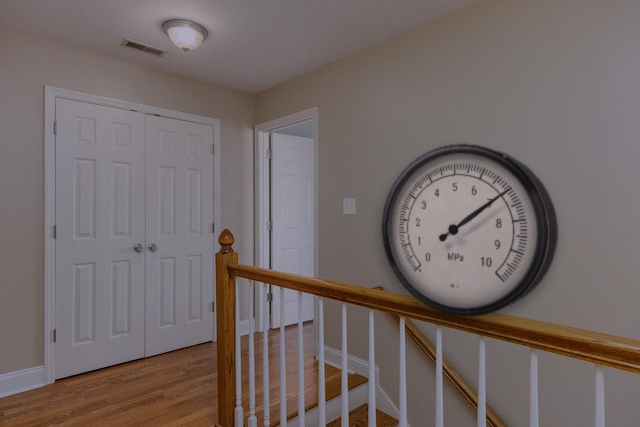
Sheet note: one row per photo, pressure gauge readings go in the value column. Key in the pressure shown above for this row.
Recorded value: 7 MPa
